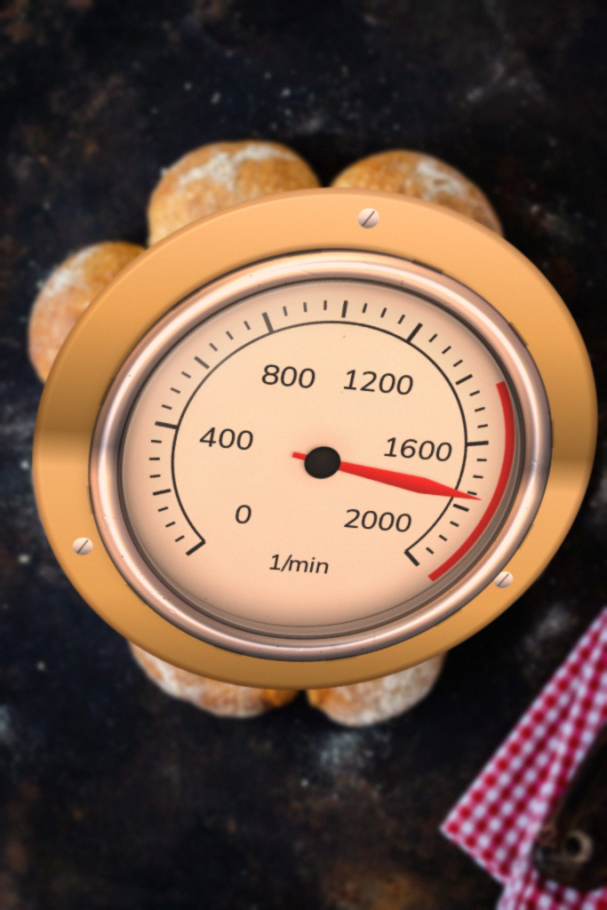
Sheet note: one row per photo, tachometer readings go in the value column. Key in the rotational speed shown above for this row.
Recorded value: 1750 rpm
